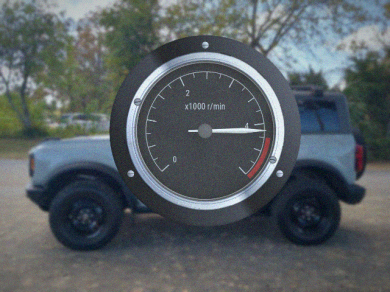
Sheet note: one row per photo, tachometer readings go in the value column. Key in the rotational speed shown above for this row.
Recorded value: 4125 rpm
